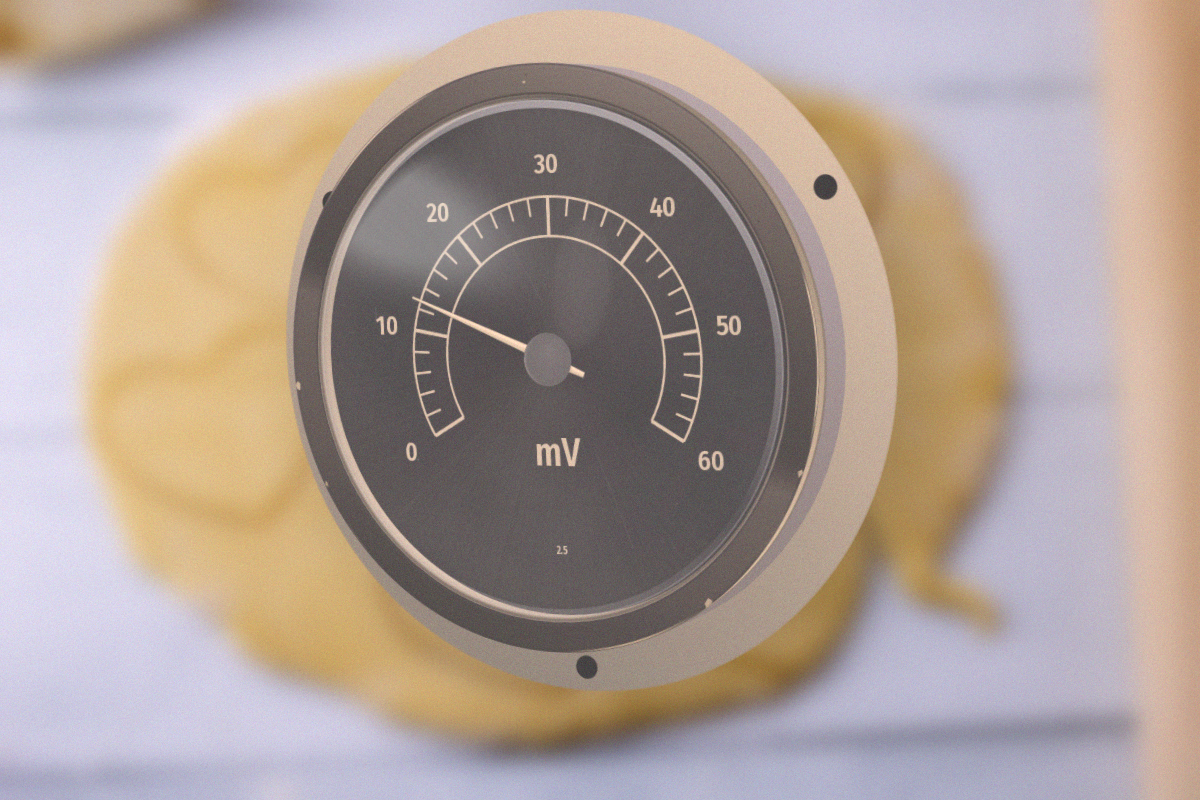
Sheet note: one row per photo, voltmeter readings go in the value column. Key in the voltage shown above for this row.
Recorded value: 13 mV
